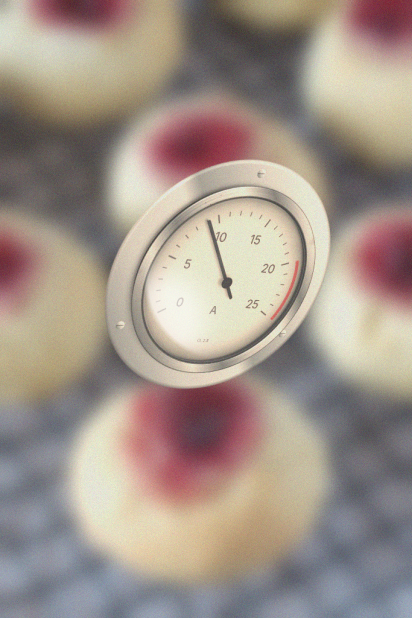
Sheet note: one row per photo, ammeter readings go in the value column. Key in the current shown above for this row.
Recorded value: 9 A
